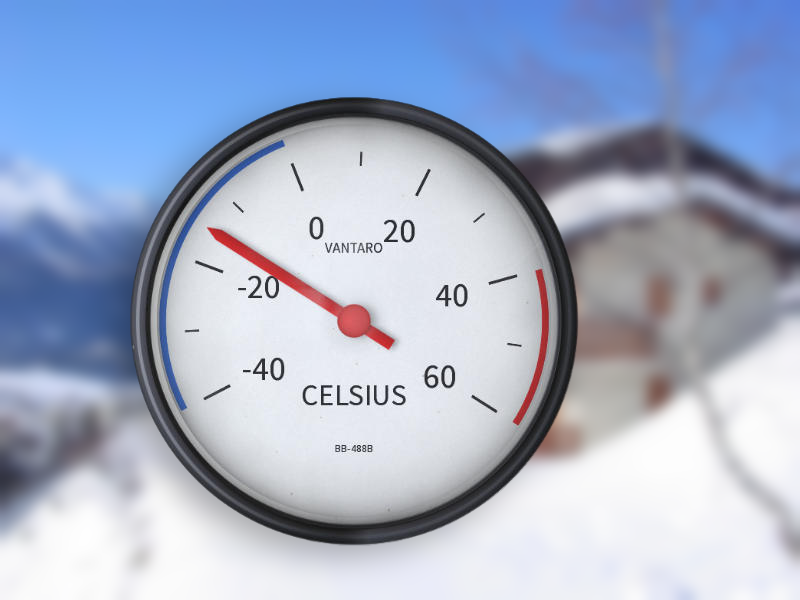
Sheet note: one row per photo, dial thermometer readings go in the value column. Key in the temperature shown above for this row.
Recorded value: -15 °C
